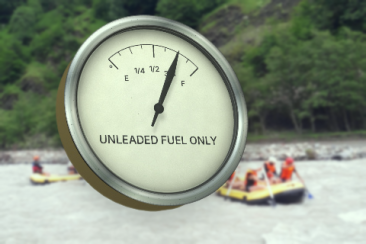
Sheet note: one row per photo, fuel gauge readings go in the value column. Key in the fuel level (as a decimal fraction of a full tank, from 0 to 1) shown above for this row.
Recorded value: 0.75
